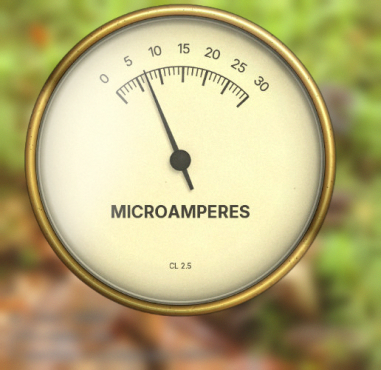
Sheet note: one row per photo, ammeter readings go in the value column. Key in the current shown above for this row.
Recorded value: 7 µA
